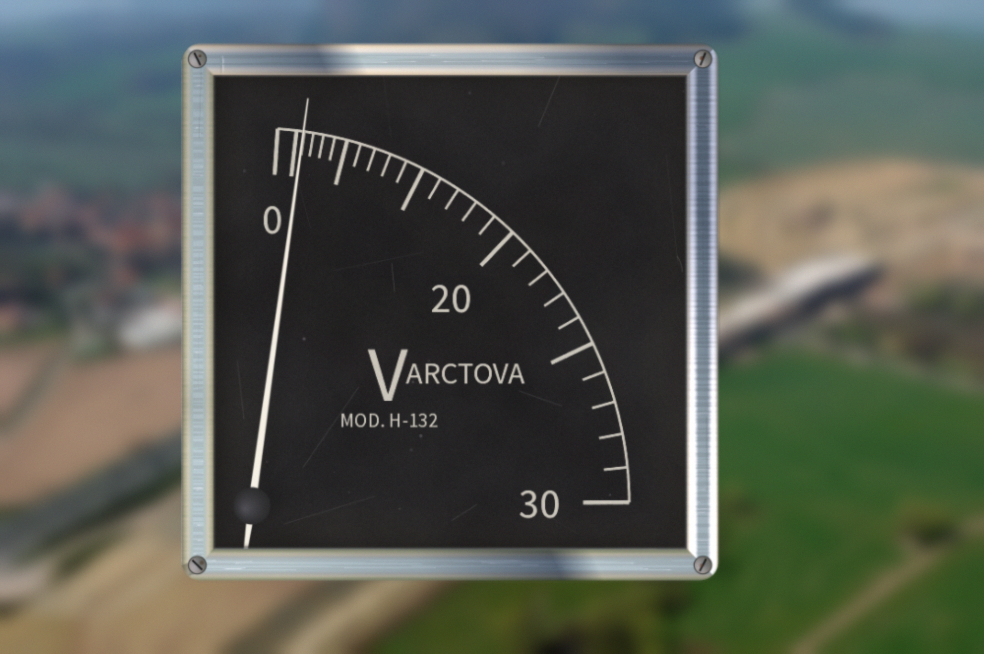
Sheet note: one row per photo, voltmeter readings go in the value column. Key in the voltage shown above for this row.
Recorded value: 6 V
